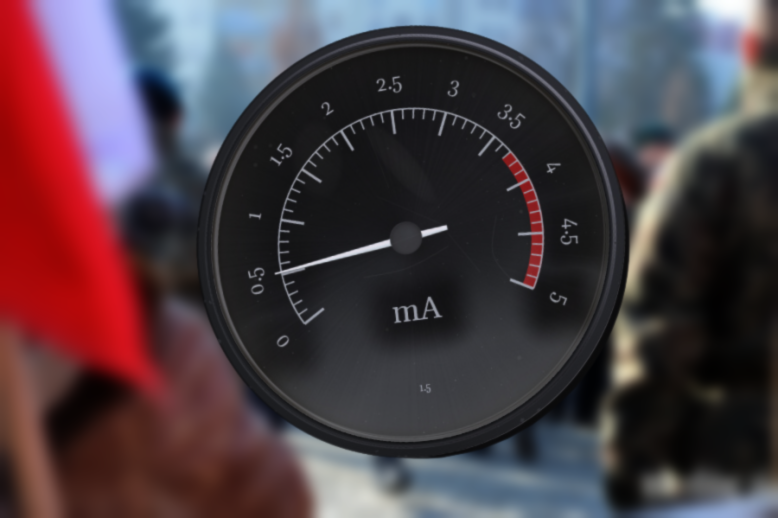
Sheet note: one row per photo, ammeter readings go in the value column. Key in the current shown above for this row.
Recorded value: 0.5 mA
